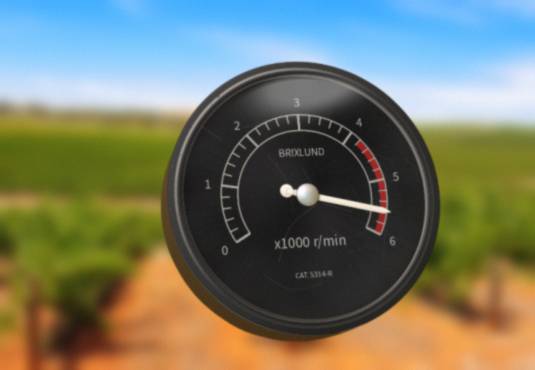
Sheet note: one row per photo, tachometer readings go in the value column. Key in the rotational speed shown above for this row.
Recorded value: 5600 rpm
